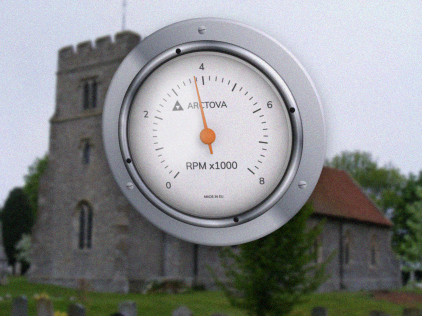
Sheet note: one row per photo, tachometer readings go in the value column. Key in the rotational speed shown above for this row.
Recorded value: 3800 rpm
